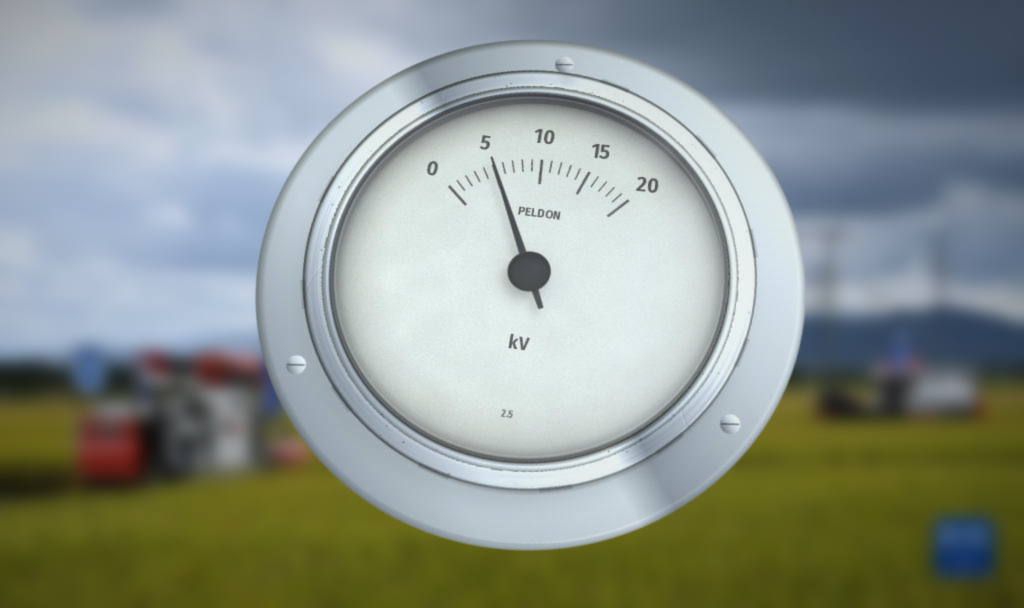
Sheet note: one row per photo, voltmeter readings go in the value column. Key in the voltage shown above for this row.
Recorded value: 5 kV
